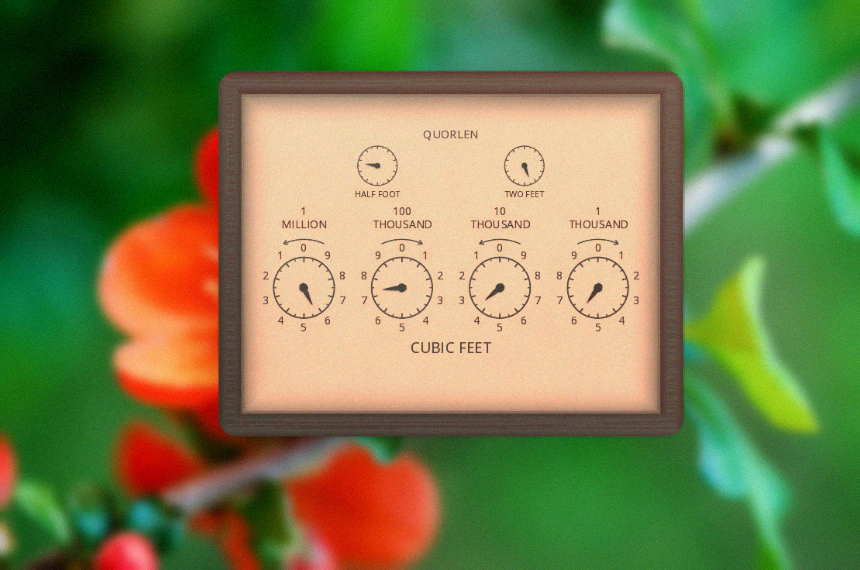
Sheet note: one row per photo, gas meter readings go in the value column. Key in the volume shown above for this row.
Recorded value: 573600 ft³
